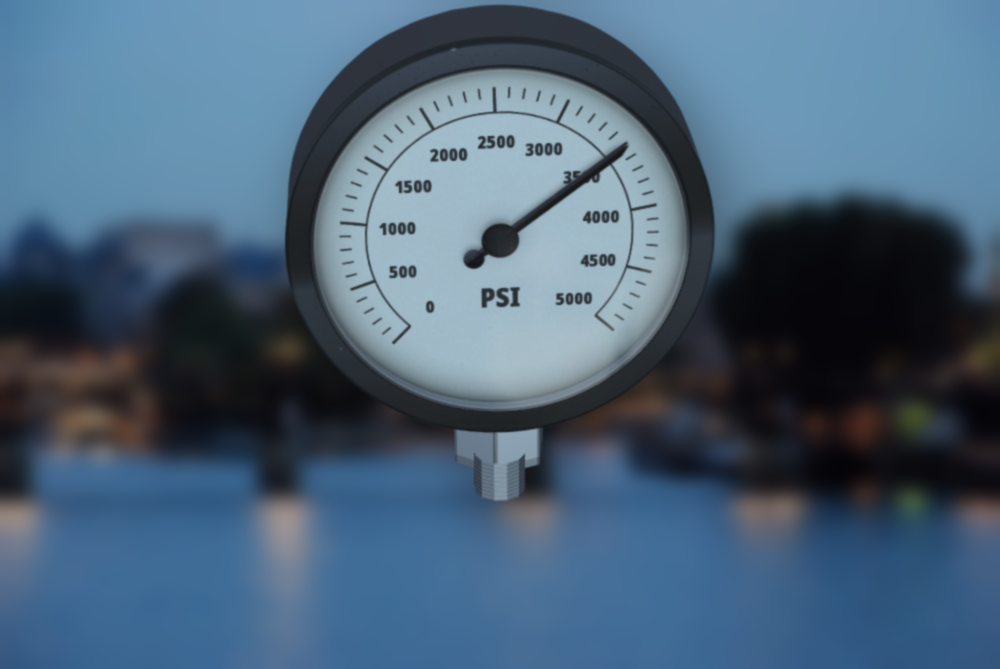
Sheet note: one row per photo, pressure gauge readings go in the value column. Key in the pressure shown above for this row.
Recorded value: 3500 psi
